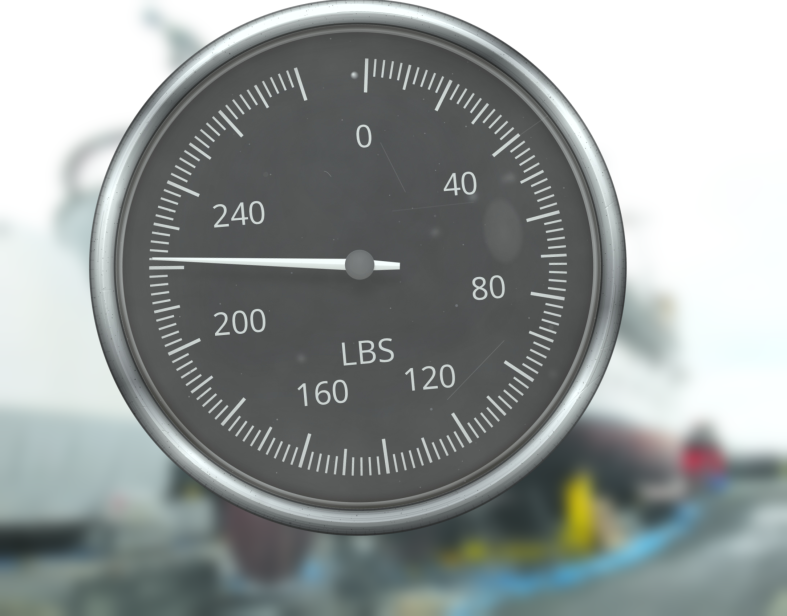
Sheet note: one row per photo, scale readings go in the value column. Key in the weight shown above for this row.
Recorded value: 222 lb
